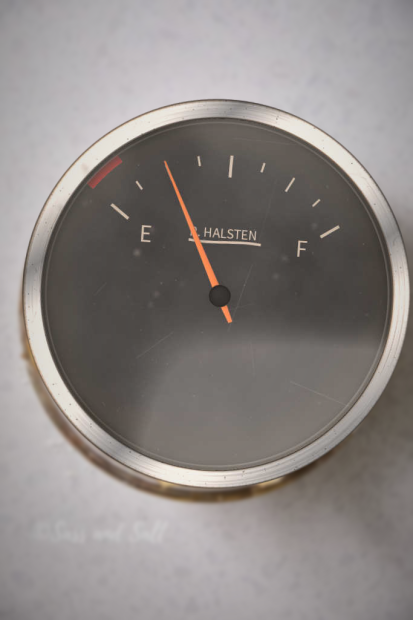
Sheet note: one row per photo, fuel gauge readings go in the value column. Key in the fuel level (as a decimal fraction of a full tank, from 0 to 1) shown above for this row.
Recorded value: 0.25
